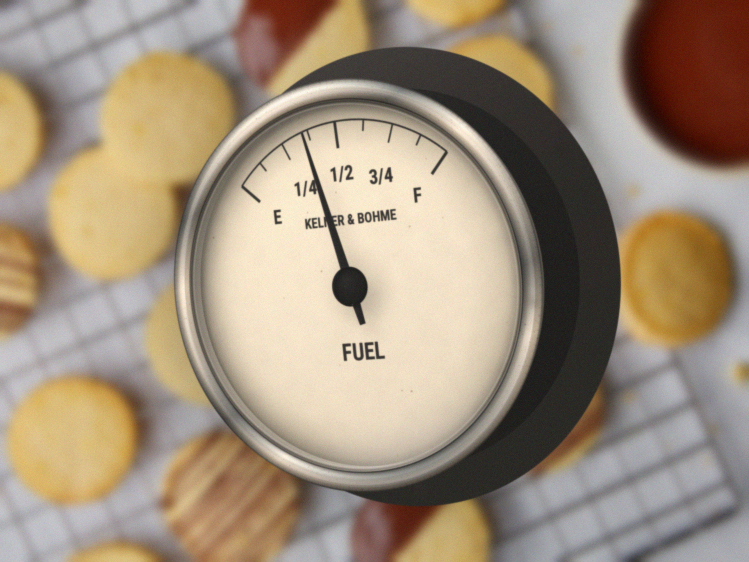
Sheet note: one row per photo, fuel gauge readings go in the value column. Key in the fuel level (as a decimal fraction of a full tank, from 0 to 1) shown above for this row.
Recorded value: 0.375
